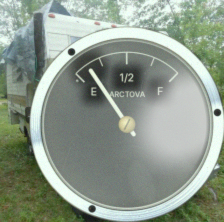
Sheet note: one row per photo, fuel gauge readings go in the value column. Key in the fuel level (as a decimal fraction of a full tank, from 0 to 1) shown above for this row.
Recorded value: 0.125
